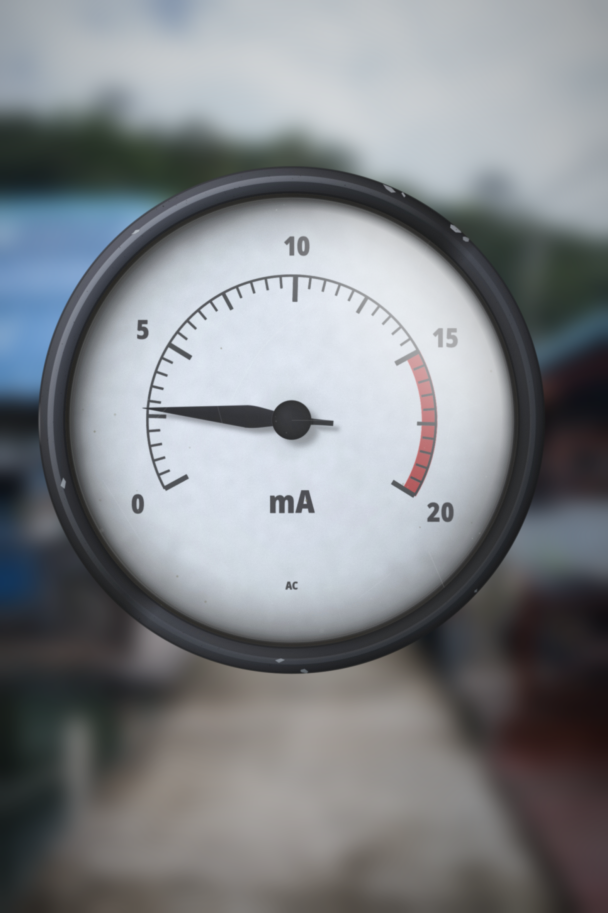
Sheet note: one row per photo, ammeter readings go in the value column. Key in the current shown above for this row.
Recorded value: 2.75 mA
